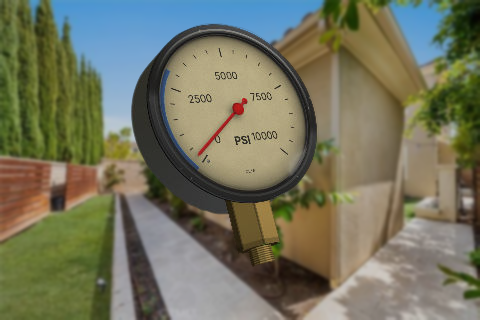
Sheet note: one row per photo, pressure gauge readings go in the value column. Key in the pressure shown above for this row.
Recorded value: 250 psi
